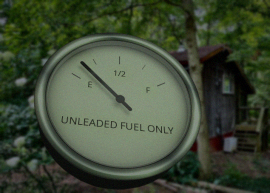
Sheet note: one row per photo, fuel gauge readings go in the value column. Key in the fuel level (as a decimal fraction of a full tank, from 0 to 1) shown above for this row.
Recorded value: 0.125
